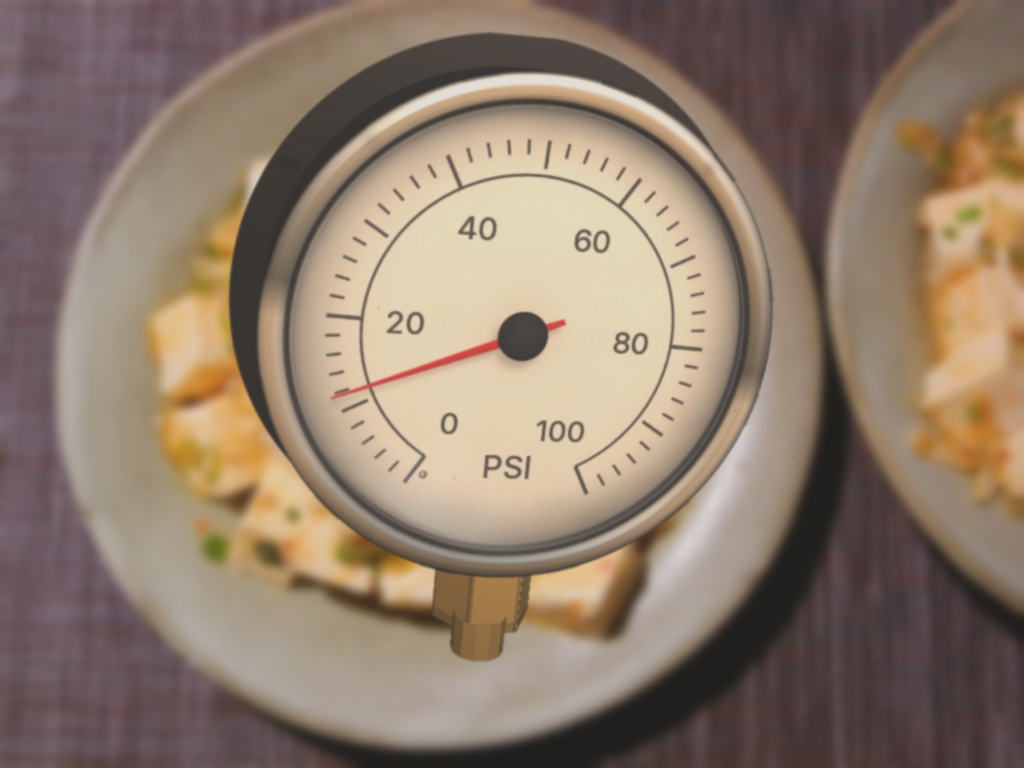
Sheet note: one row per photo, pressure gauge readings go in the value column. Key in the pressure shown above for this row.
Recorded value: 12 psi
